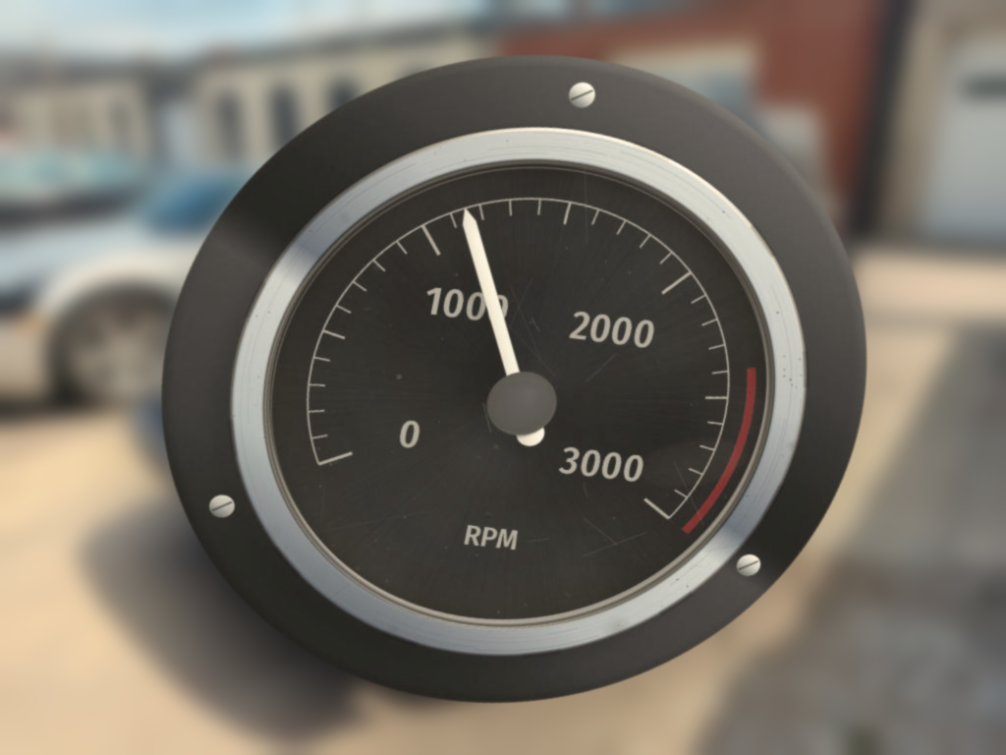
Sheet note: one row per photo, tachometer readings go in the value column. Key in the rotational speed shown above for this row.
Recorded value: 1150 rpm
